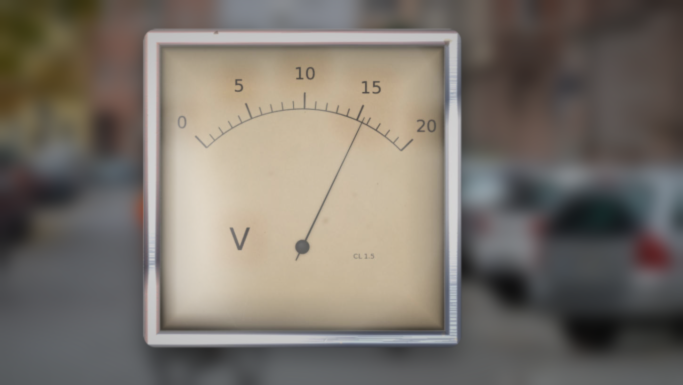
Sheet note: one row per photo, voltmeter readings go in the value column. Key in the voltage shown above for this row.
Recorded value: 15.5 V
